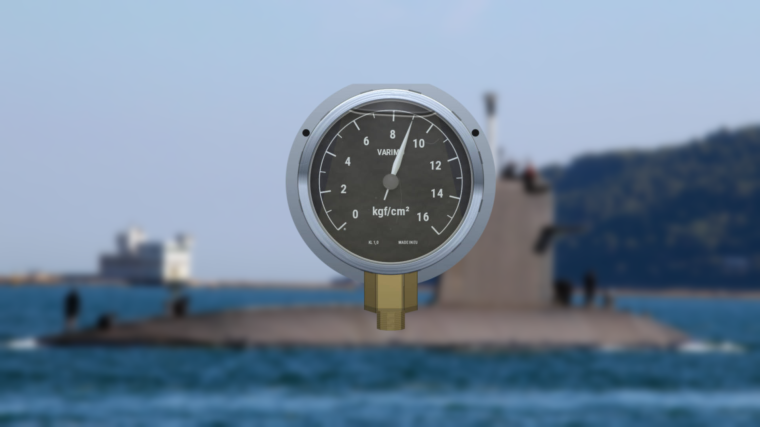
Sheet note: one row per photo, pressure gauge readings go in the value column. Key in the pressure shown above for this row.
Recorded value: 9 kg/cm²
